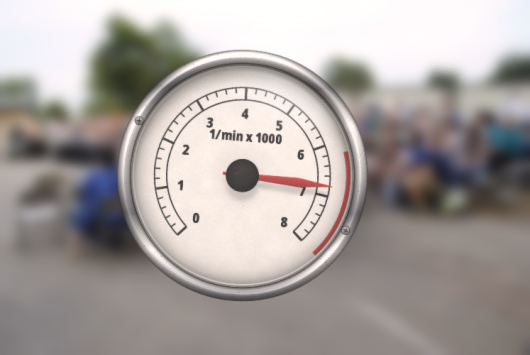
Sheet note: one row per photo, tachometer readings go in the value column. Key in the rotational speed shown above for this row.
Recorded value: 6800 rpm
